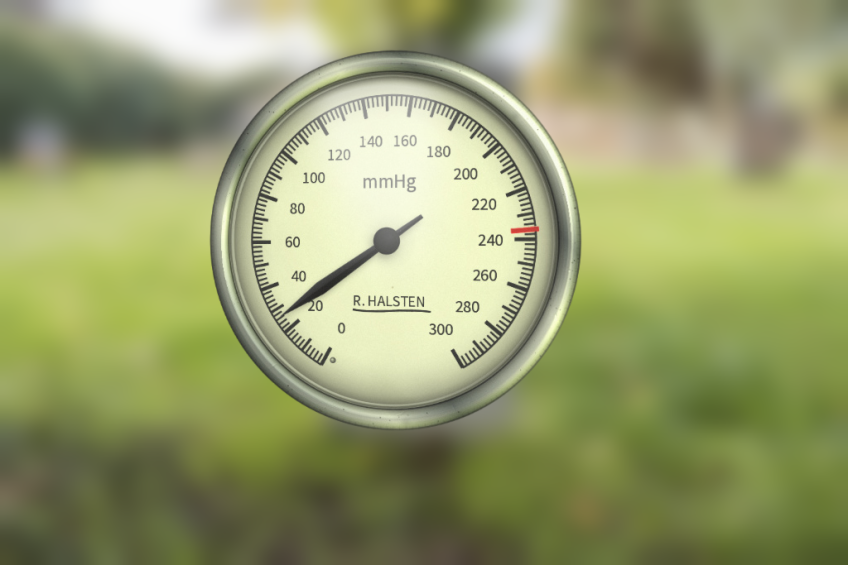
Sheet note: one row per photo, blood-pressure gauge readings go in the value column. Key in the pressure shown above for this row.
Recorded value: 26 mmHg
